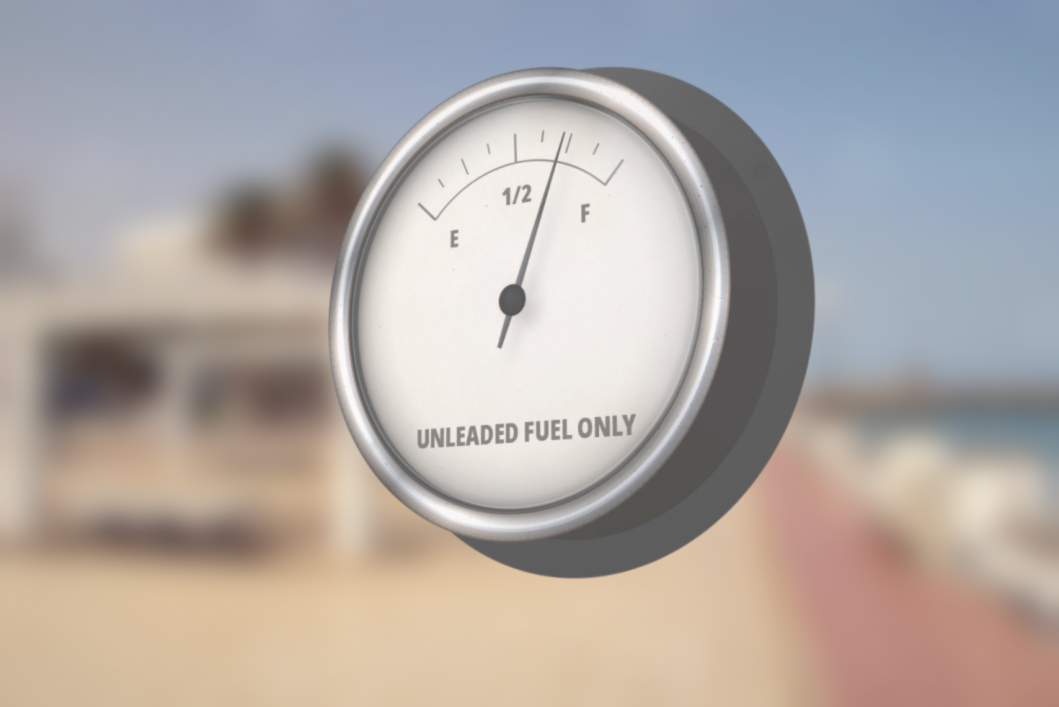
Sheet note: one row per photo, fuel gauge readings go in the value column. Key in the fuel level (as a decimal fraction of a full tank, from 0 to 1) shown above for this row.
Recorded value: 0.75
